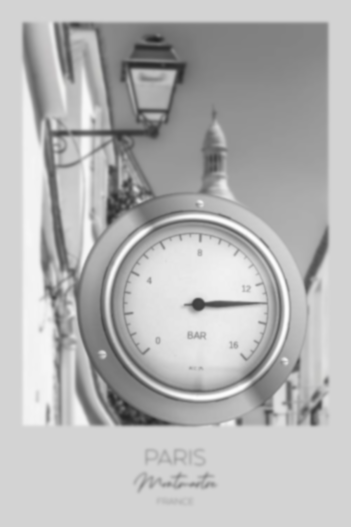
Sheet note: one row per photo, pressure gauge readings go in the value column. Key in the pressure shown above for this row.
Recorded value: 13 bar
